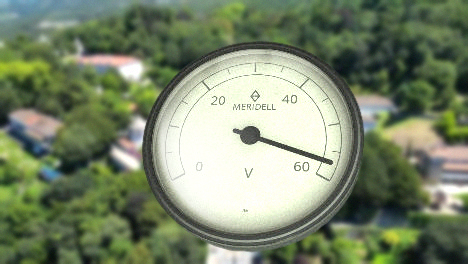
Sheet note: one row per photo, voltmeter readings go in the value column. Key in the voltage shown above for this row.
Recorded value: 57.5 V
